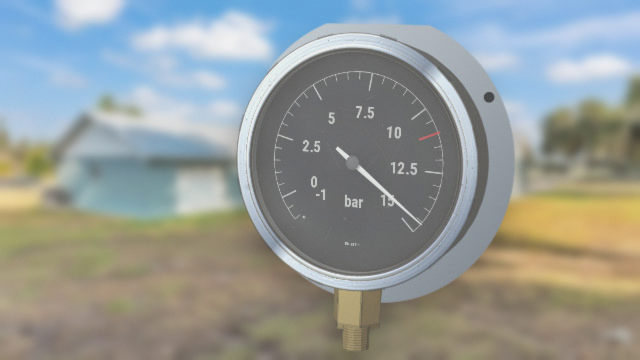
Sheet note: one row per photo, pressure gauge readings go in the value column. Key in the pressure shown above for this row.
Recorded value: 14.5 bar
